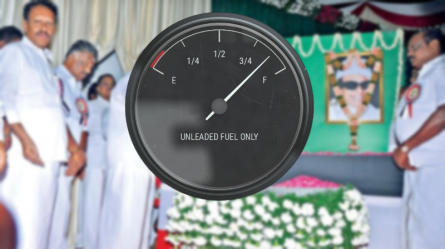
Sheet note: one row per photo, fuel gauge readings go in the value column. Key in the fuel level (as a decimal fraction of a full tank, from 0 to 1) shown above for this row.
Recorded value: 0.875
